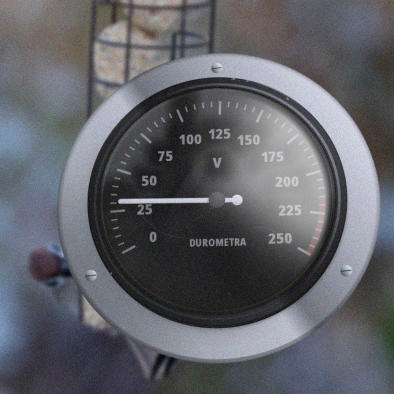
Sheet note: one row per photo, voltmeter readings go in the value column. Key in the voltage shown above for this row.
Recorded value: 30 V
